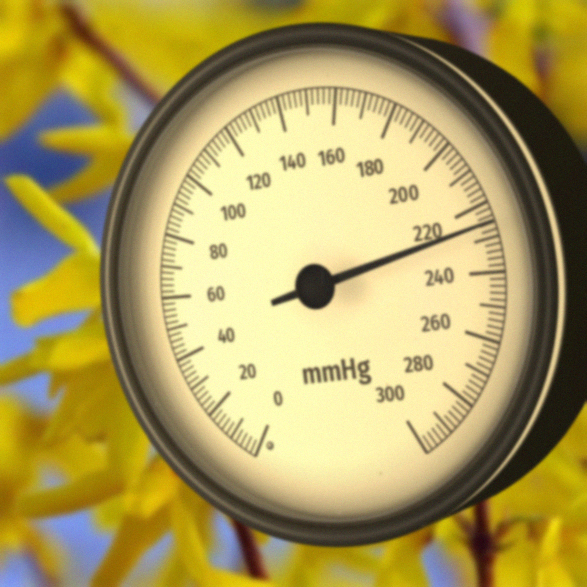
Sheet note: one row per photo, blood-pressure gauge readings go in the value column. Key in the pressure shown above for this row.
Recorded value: 226 mmHg
